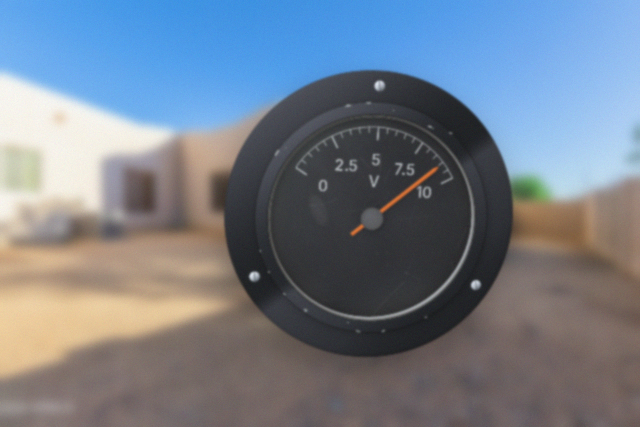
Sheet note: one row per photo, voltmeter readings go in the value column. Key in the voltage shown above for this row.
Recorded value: 9 V
